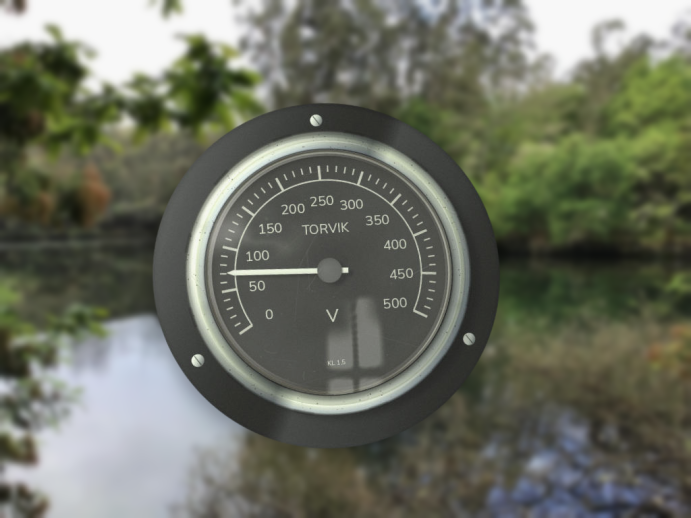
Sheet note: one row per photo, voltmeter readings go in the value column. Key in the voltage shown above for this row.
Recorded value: 70 V
